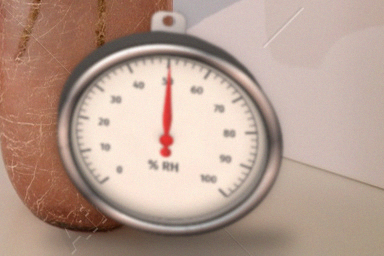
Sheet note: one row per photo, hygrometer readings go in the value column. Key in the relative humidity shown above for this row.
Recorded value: 50 %
